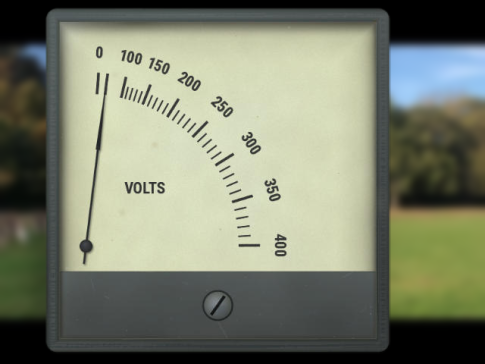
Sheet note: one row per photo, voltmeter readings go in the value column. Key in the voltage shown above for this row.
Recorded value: 50 V
